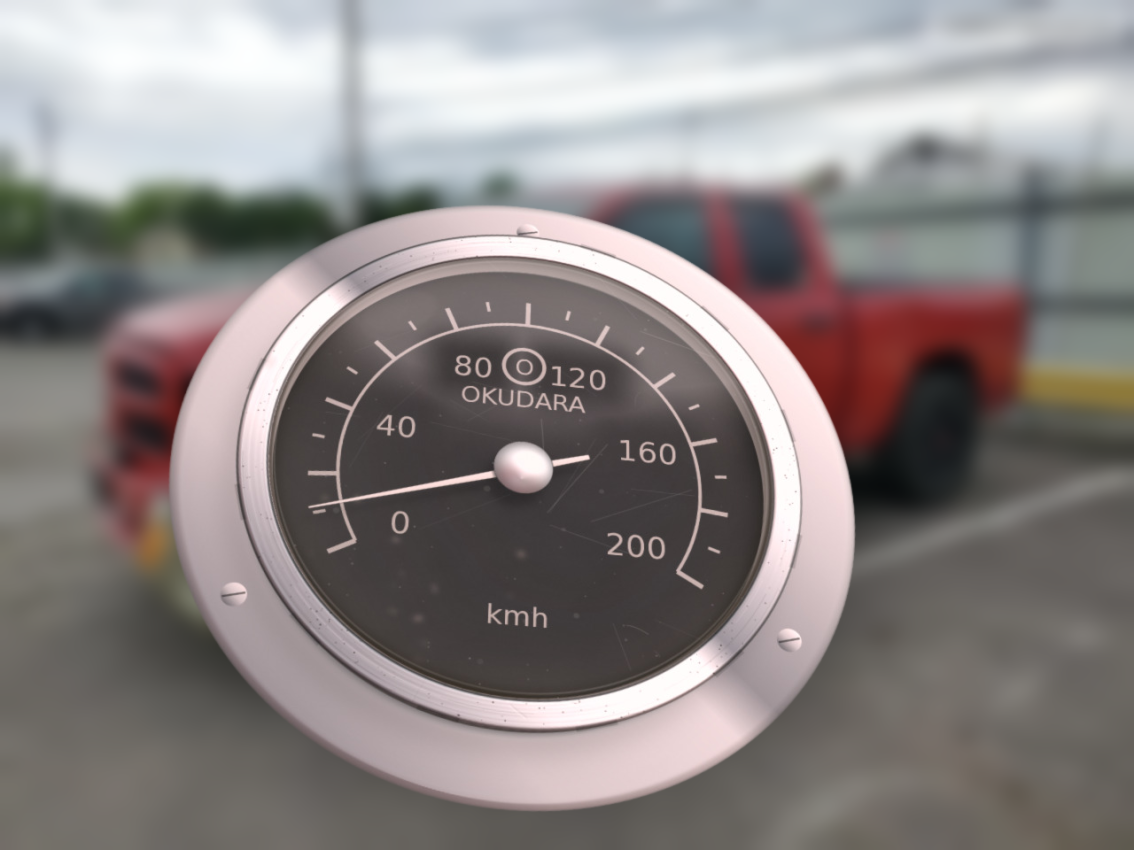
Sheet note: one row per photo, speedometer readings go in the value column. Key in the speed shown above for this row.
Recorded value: 10 km/h
